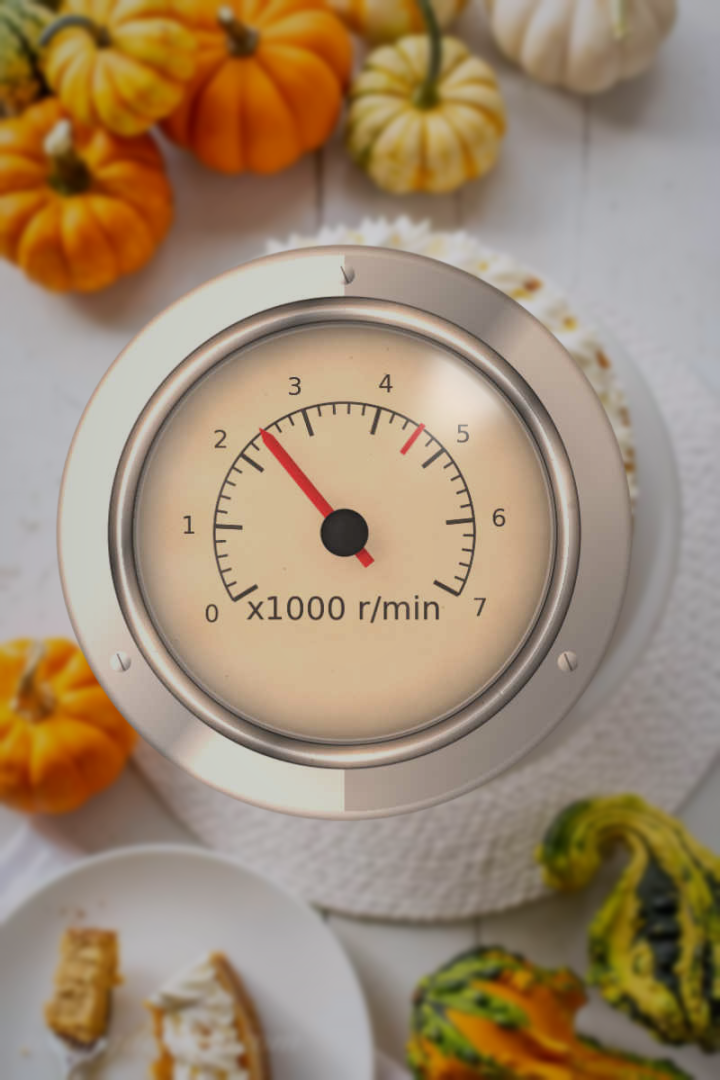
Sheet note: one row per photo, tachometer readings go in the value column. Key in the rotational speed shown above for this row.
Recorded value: 2400 rpm
